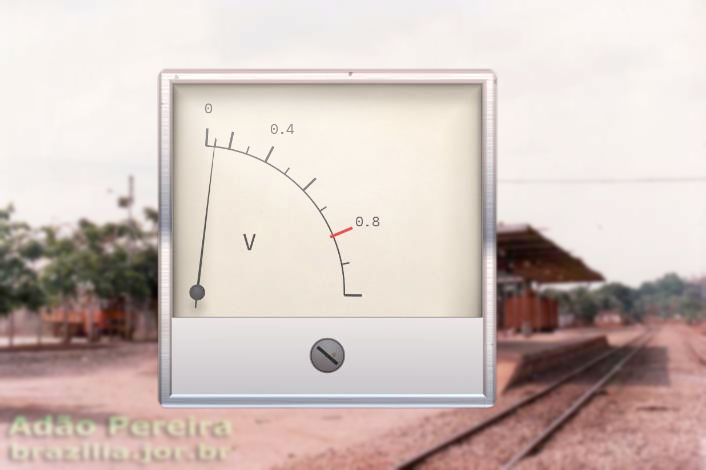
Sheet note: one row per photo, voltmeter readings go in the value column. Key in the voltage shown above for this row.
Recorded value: 0.1 V
